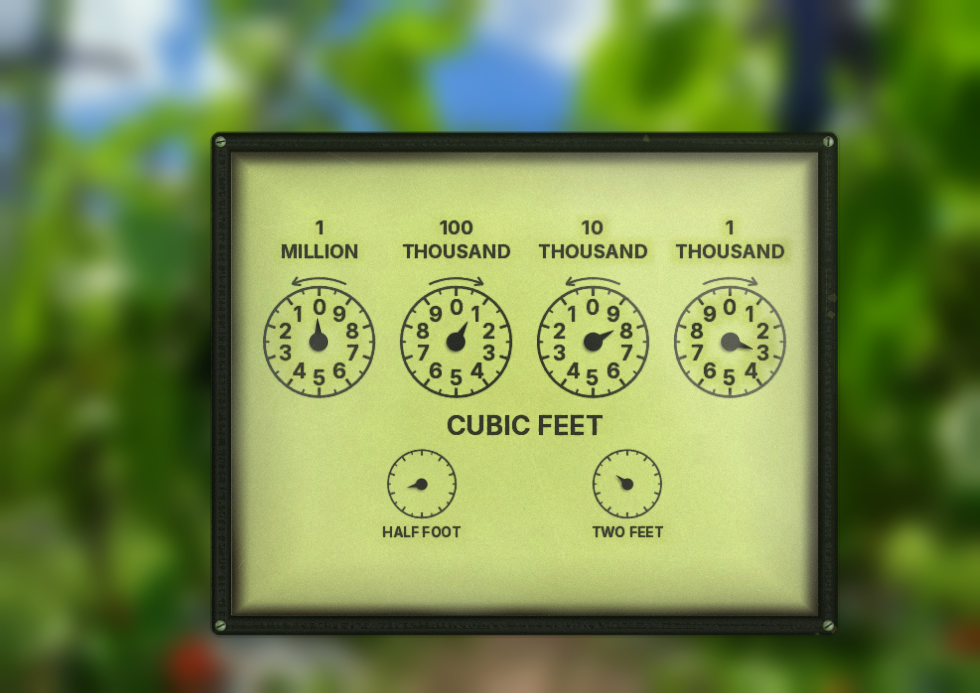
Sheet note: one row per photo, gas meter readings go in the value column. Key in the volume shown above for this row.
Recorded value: 8300 ft³
